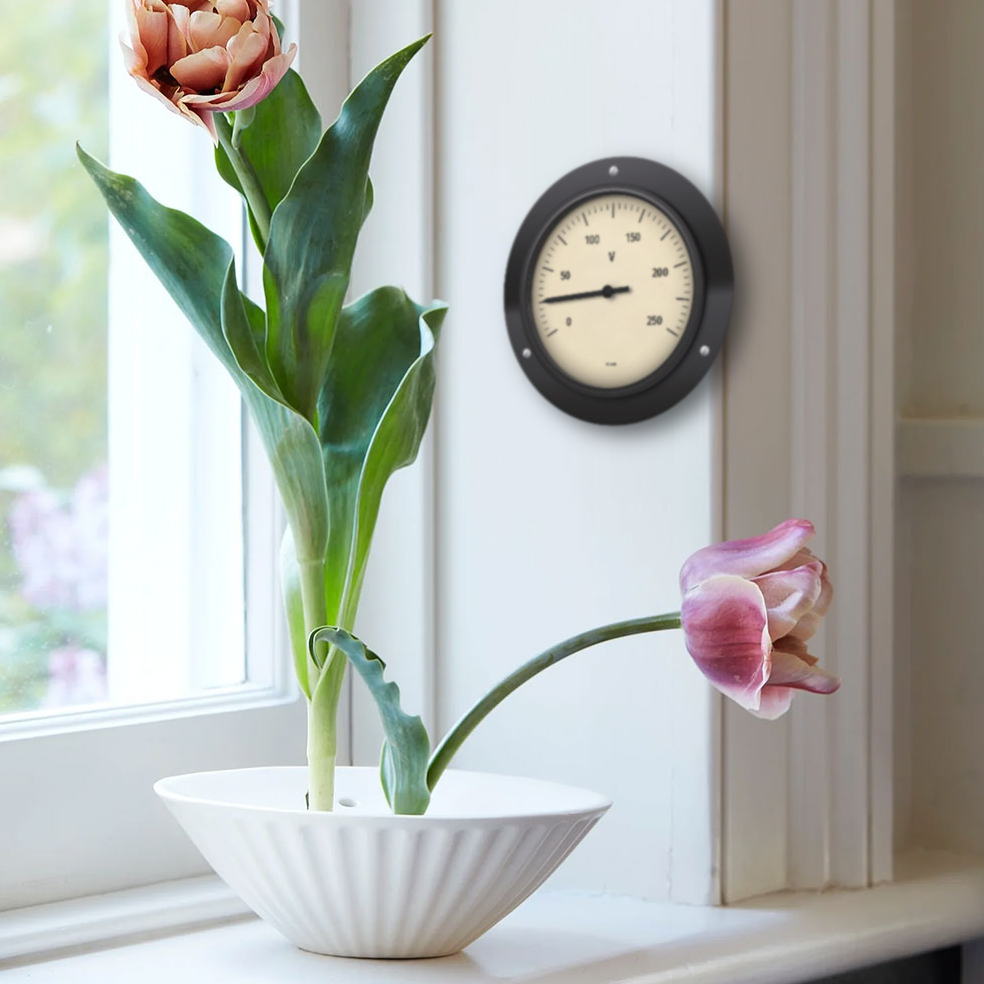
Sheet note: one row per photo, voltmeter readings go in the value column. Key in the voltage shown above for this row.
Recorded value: 25 V
